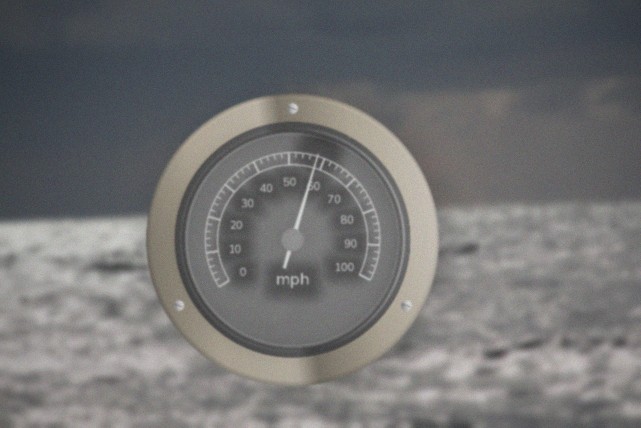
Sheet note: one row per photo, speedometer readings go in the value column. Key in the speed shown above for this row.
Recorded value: 58 mph
